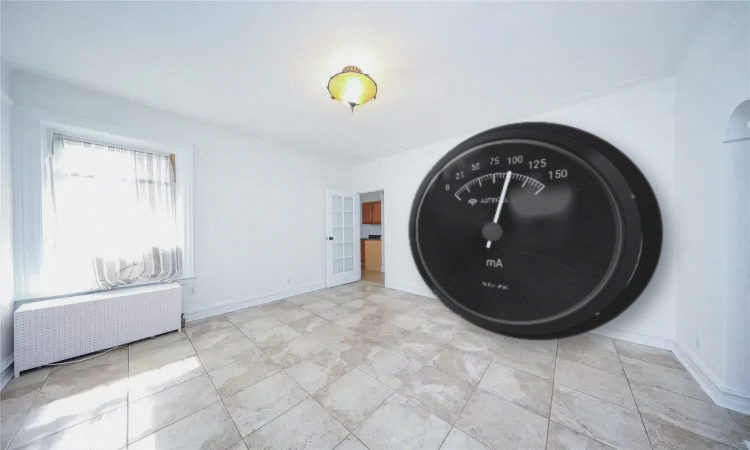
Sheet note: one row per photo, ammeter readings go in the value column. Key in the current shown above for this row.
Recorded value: 100 mA
